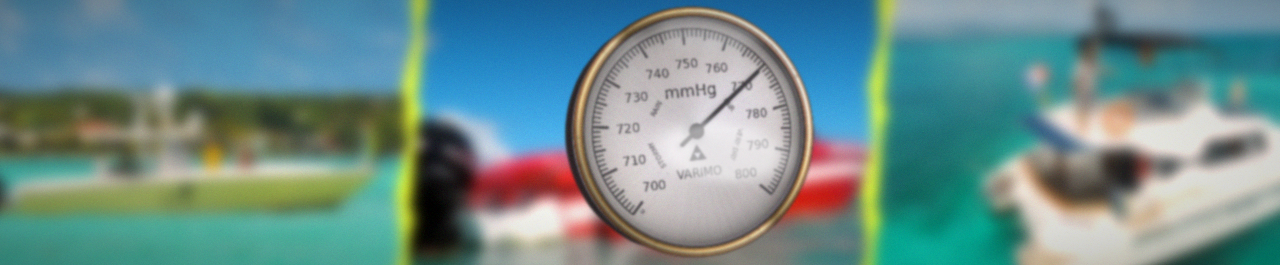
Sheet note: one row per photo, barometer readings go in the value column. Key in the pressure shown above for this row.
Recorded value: 770 mmHg
